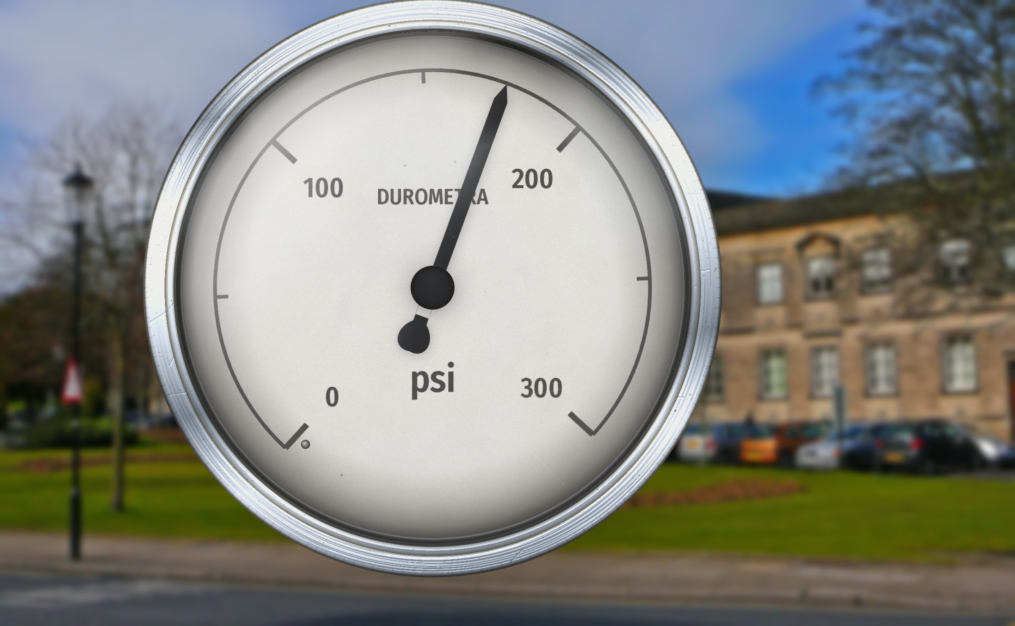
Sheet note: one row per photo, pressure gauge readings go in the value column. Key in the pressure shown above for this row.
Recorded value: 175 psi
